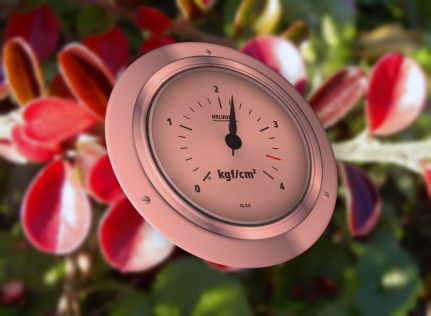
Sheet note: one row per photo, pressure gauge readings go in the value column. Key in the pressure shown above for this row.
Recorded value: 2.2 kg/cm²
